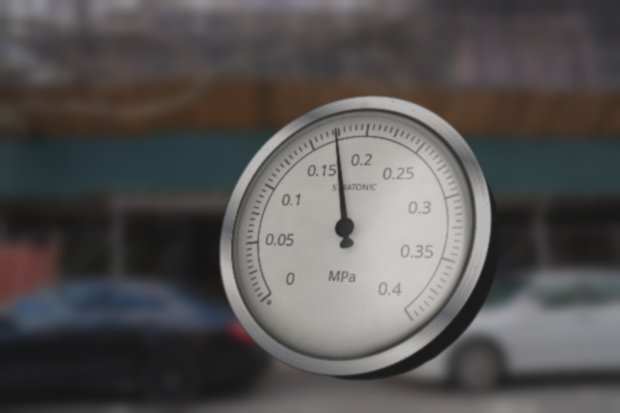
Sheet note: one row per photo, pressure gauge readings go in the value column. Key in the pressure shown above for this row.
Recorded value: 0.175 MPa
